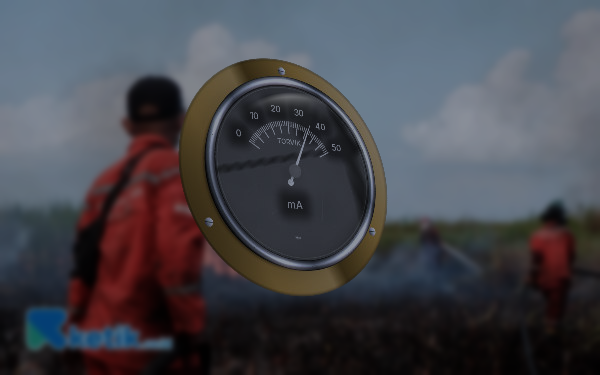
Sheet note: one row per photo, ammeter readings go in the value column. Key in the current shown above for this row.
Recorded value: 35 mA
